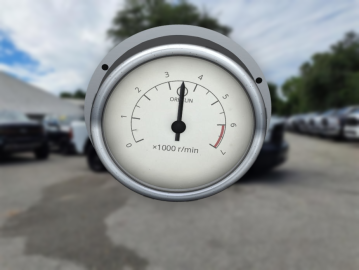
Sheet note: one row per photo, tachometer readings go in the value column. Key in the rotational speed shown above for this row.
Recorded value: 3500 rpm
